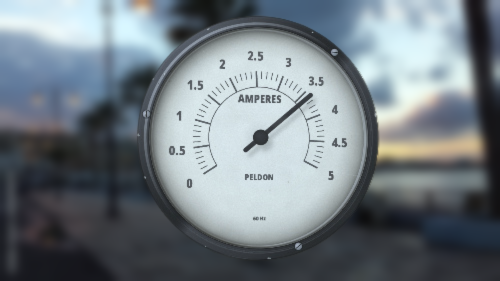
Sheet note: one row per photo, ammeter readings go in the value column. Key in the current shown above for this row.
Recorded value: 3.6 A
